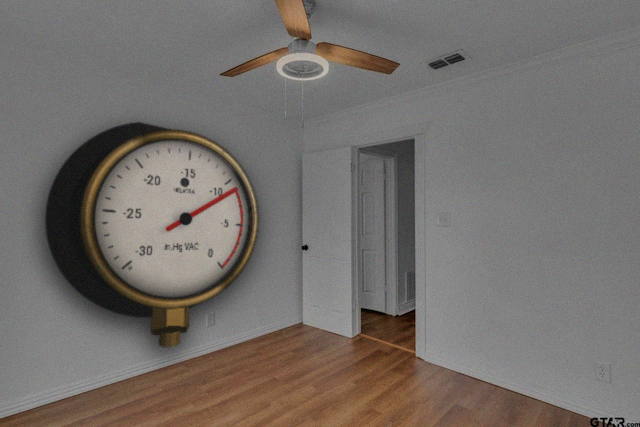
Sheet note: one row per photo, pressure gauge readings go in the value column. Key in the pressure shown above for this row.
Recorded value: -9 inHg
